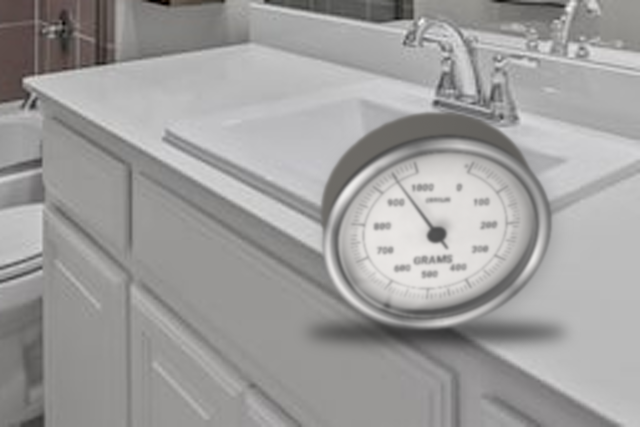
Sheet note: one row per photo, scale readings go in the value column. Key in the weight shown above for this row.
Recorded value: 950 g
